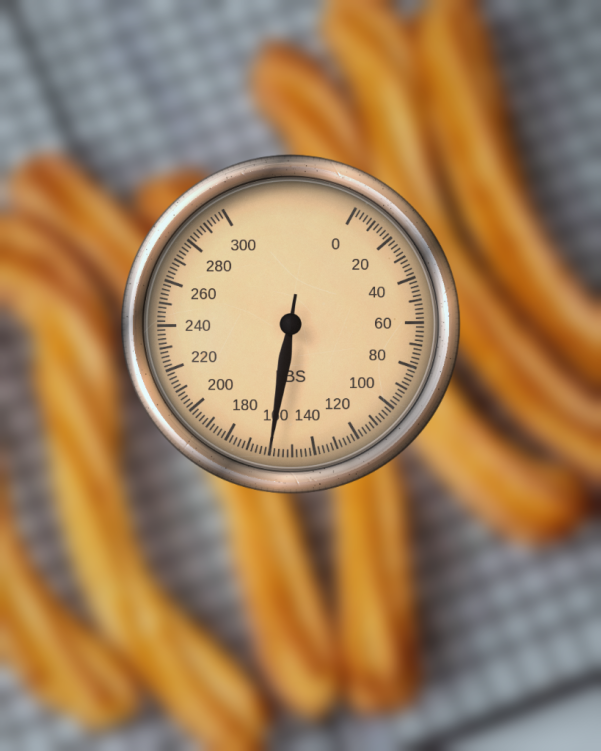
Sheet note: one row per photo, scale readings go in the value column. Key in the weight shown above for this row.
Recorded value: 160 lb
